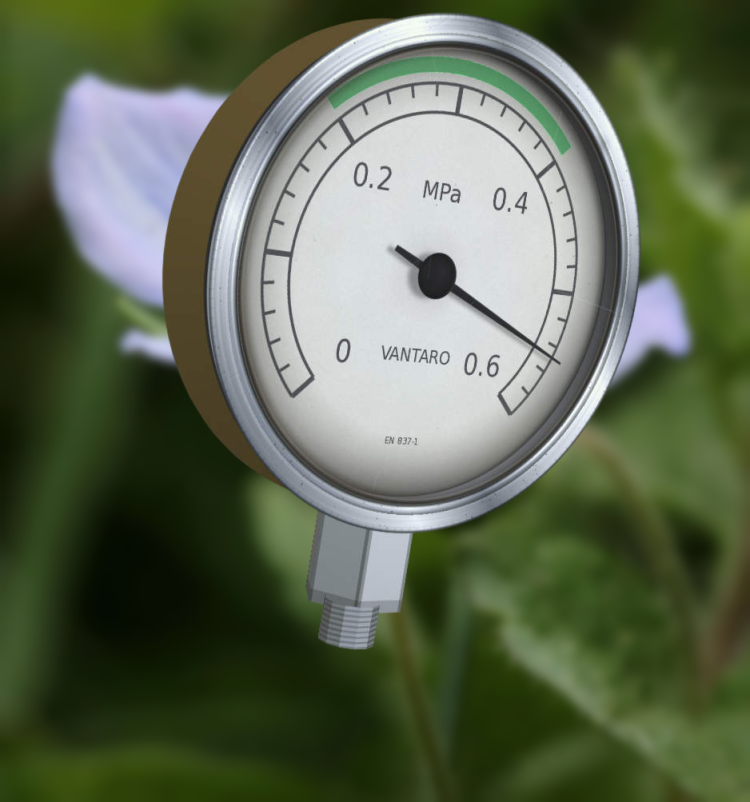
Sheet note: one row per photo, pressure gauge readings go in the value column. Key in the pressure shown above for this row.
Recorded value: 0.55 MPa
